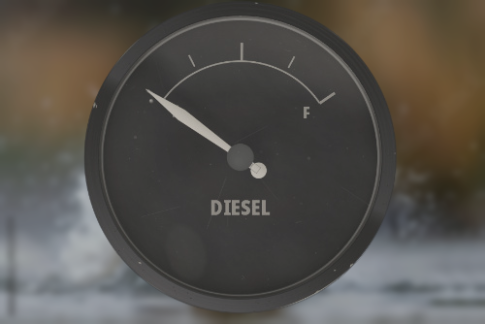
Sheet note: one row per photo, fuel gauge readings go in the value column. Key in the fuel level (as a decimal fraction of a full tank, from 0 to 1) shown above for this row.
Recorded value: 0
